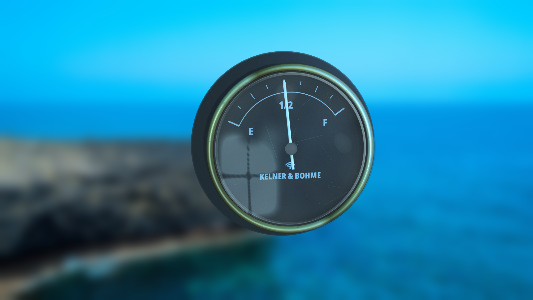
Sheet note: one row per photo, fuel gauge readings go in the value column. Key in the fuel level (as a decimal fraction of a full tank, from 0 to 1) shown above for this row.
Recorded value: 0.5
